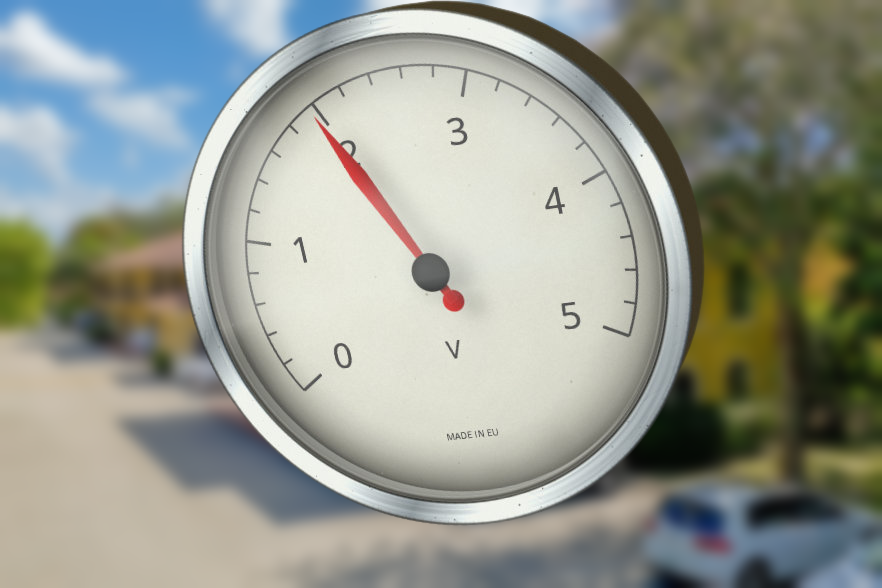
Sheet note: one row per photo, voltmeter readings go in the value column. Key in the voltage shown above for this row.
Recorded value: 2 V
